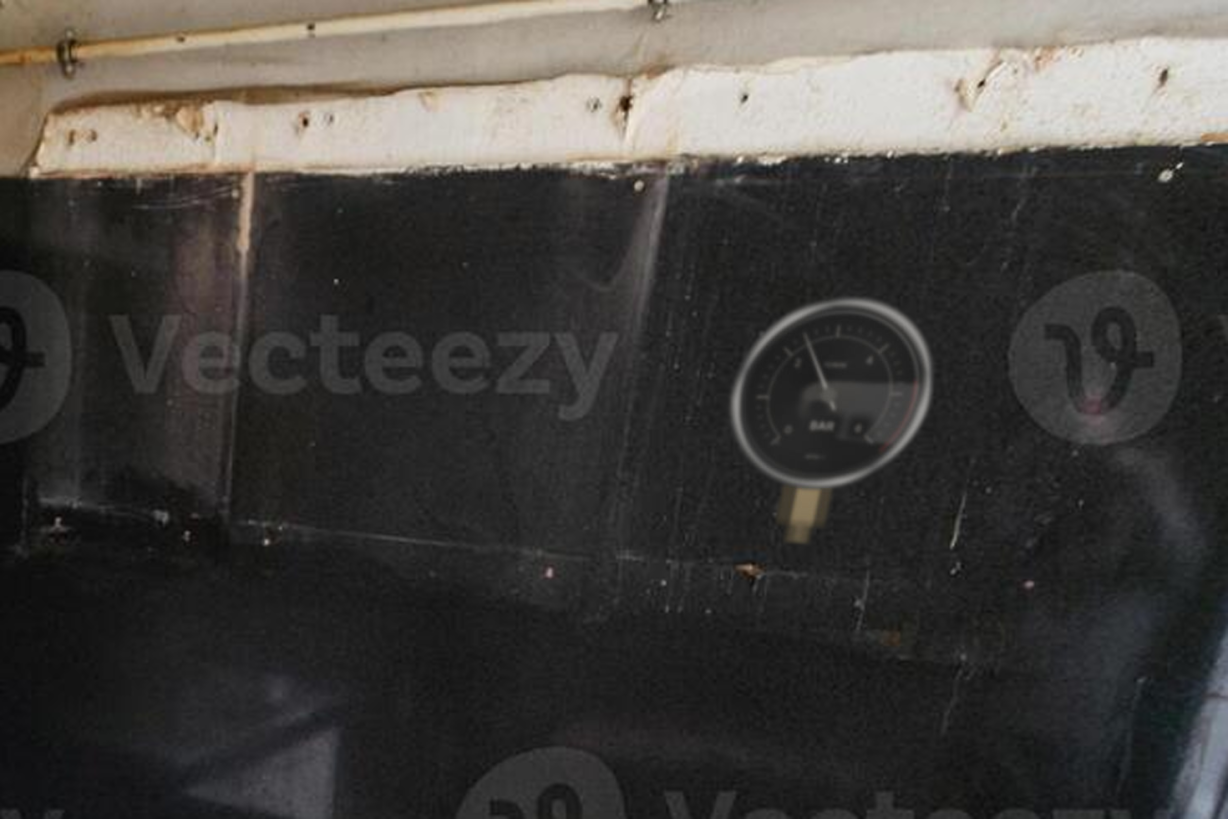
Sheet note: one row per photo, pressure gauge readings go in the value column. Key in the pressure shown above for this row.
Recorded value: 2.4 bar
